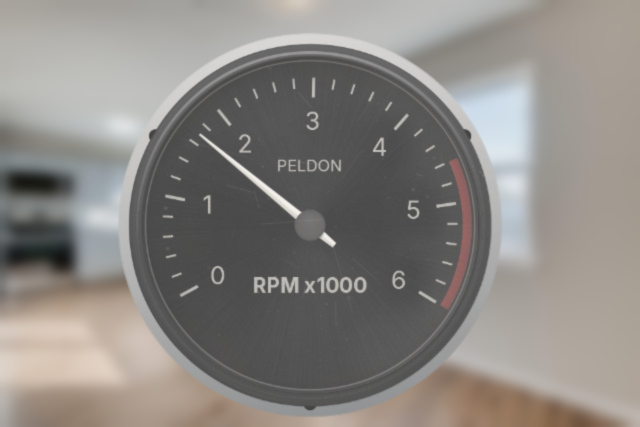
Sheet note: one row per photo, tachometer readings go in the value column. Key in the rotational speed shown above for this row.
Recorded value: 1700 rpm
